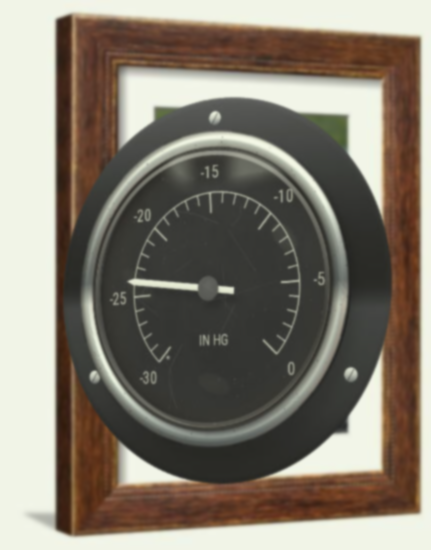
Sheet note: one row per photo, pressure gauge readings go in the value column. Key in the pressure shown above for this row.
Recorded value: -24 inHg
